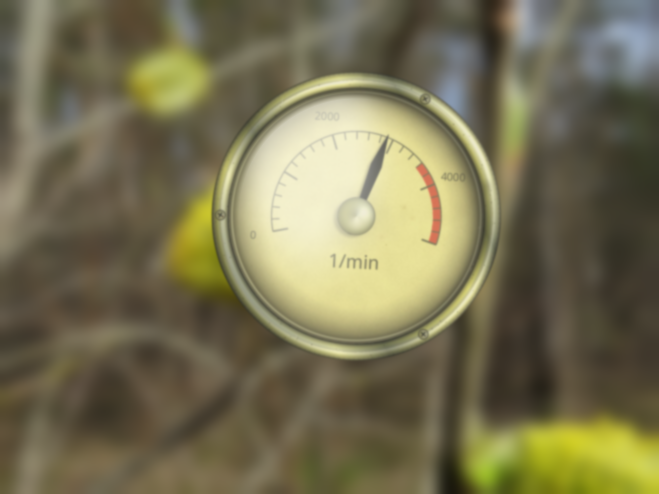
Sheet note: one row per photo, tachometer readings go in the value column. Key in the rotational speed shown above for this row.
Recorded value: 2900 rpm
